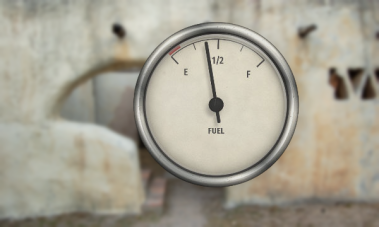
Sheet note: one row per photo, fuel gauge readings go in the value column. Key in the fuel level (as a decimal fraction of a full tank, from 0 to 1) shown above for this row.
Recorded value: 0.375
